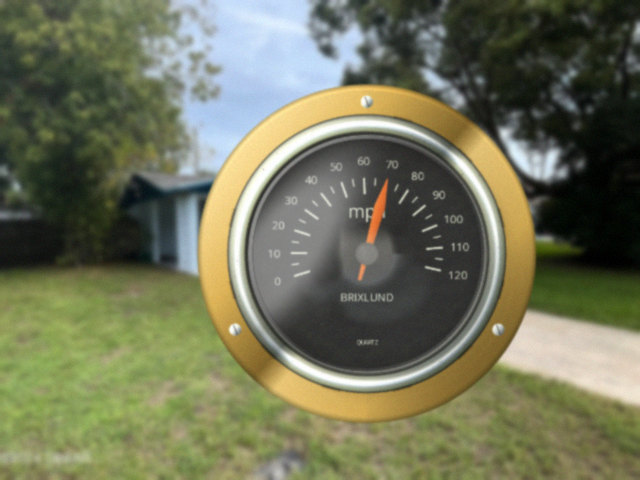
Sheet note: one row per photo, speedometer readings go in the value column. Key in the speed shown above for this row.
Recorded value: 70 mph
